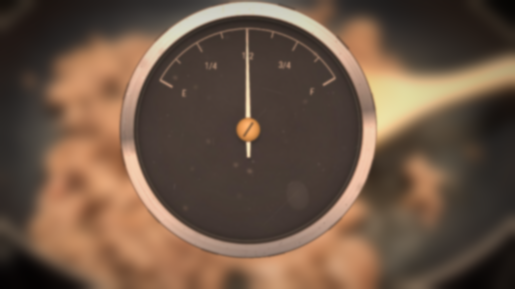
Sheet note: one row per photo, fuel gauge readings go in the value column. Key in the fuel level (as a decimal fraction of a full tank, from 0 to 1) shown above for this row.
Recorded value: 0.5
